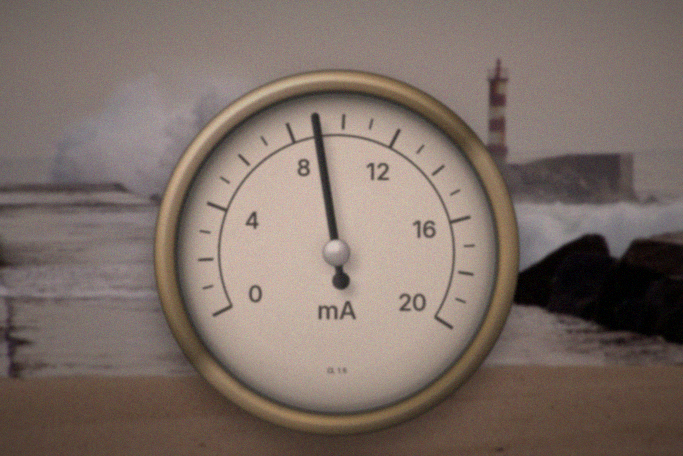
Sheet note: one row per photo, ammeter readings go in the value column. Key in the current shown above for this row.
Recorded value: 9 mA
